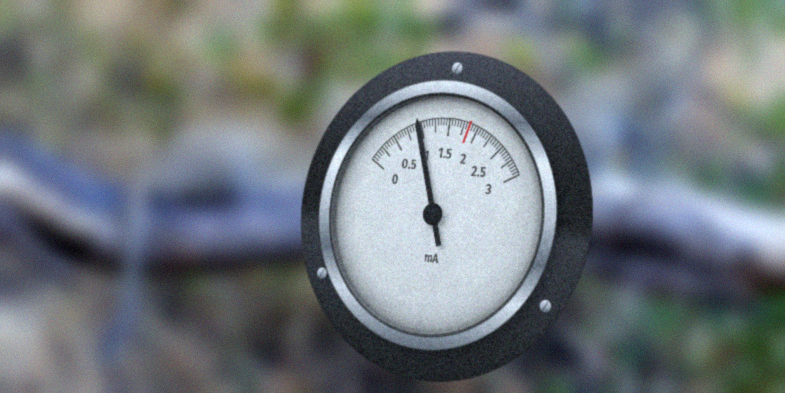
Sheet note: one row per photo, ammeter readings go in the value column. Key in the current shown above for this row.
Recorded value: 1 mA
